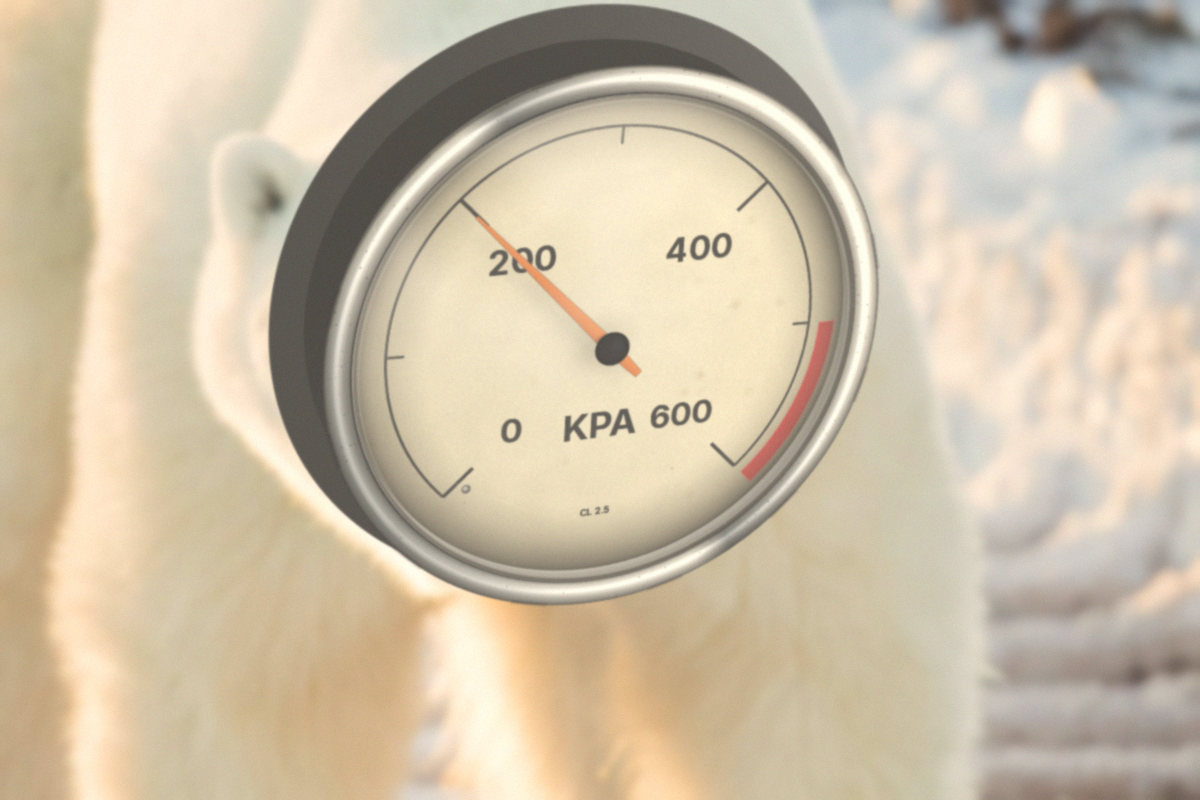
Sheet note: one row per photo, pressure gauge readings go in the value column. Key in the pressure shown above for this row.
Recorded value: 200 kPa
